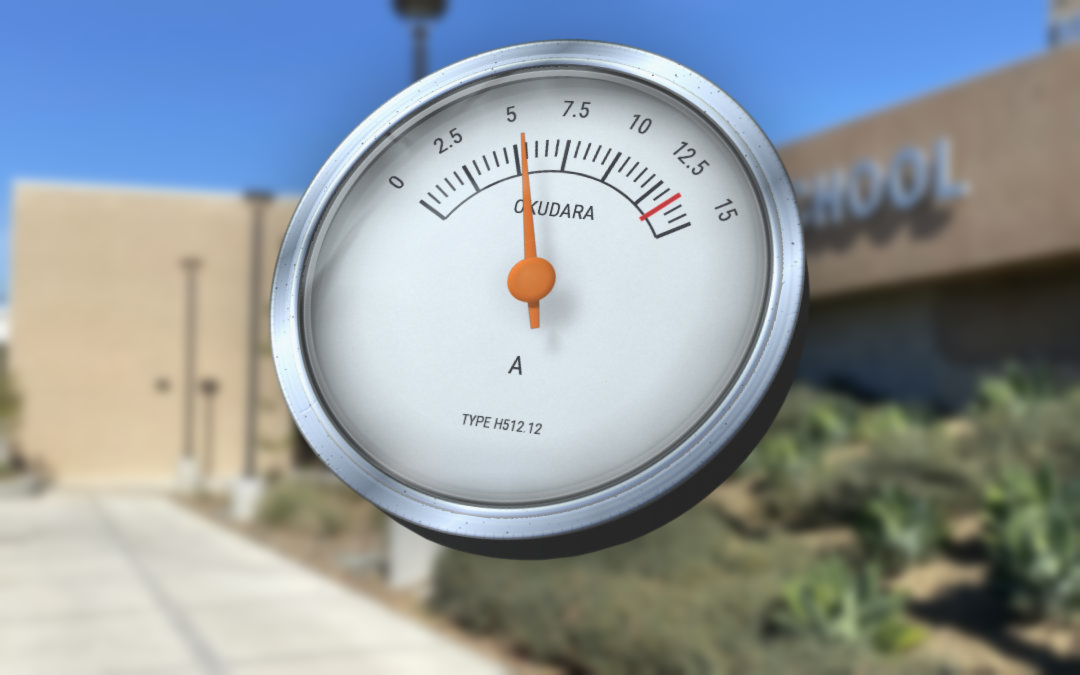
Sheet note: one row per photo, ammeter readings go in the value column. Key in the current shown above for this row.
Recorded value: 5.5 A
